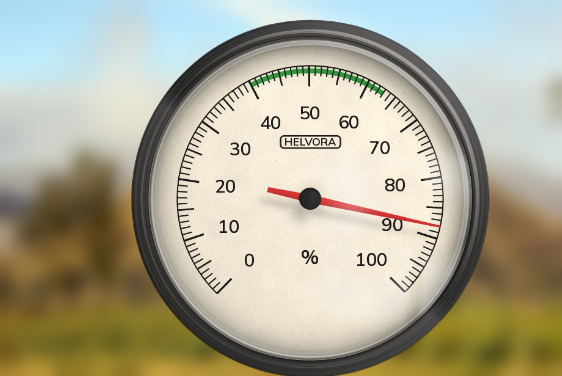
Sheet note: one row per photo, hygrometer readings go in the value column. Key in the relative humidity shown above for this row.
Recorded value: 88 %
